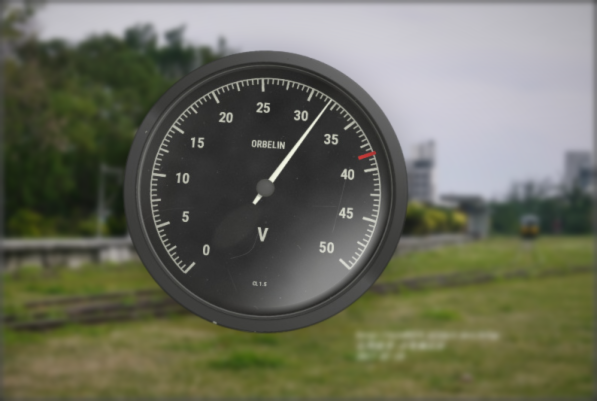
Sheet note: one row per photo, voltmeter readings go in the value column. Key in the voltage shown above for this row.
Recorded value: 32 V
